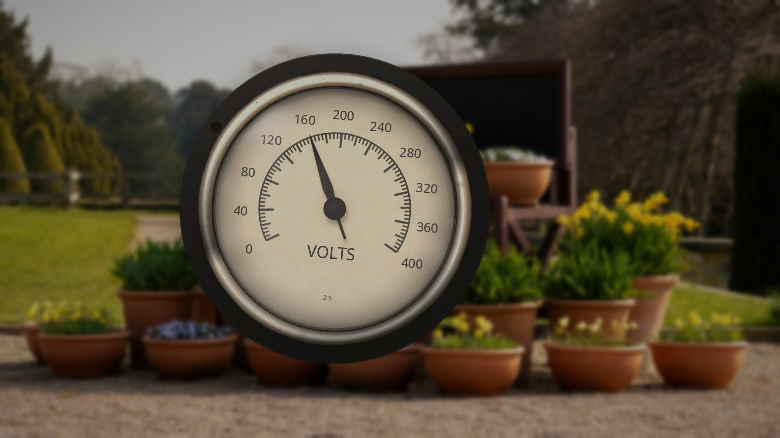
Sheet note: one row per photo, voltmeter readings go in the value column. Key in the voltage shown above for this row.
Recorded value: 160 V
